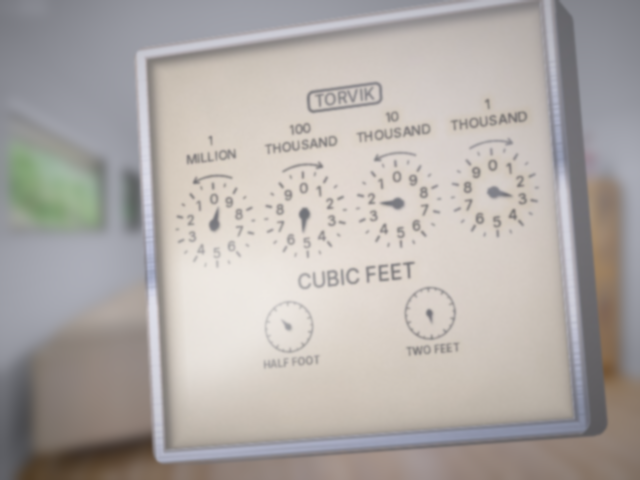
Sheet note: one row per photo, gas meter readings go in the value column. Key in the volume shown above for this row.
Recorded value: 952300 ft³
